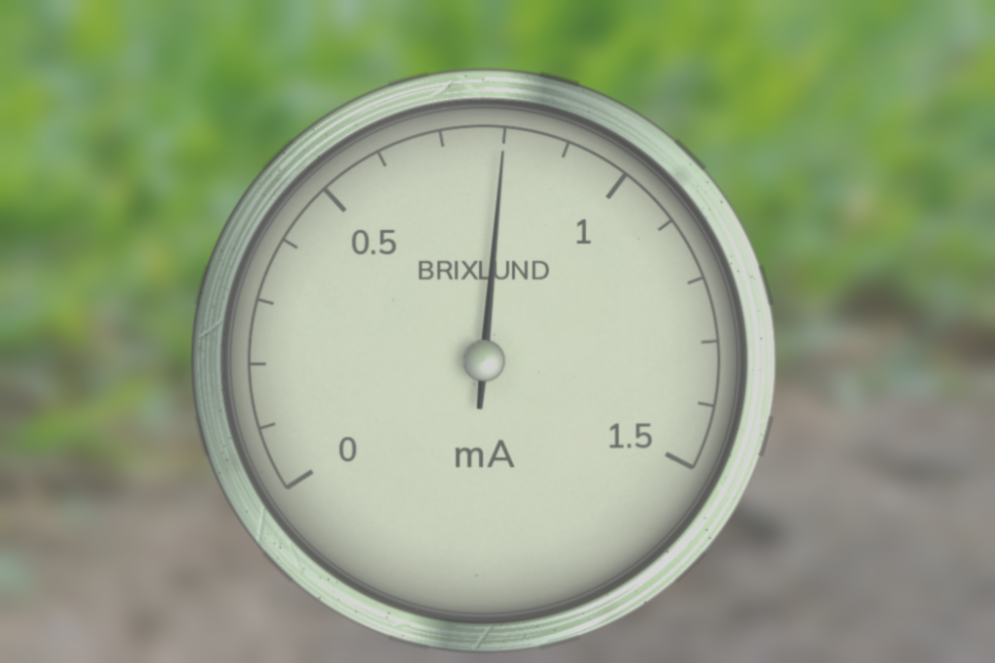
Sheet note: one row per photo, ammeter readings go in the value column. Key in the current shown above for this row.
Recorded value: 0.8 mA
